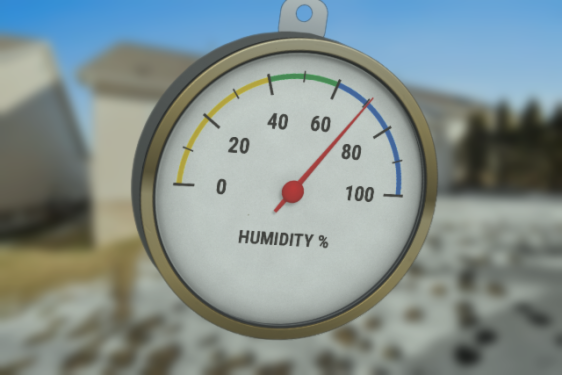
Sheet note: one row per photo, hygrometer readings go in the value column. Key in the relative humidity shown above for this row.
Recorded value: 70 %
